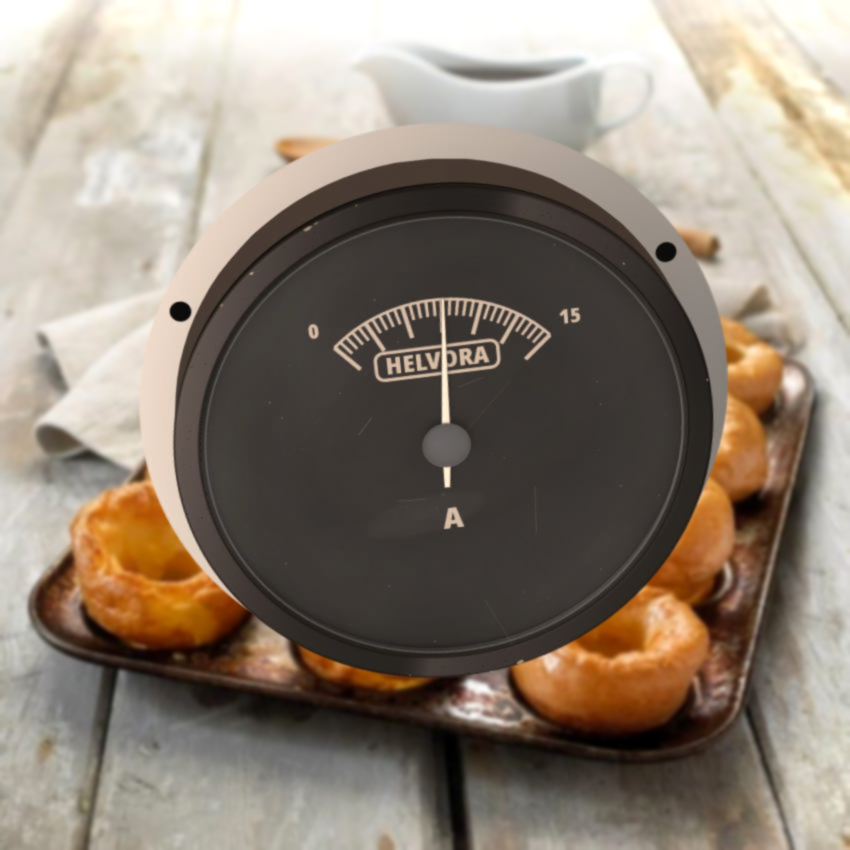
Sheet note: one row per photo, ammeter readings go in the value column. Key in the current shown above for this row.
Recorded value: 7.5 A
